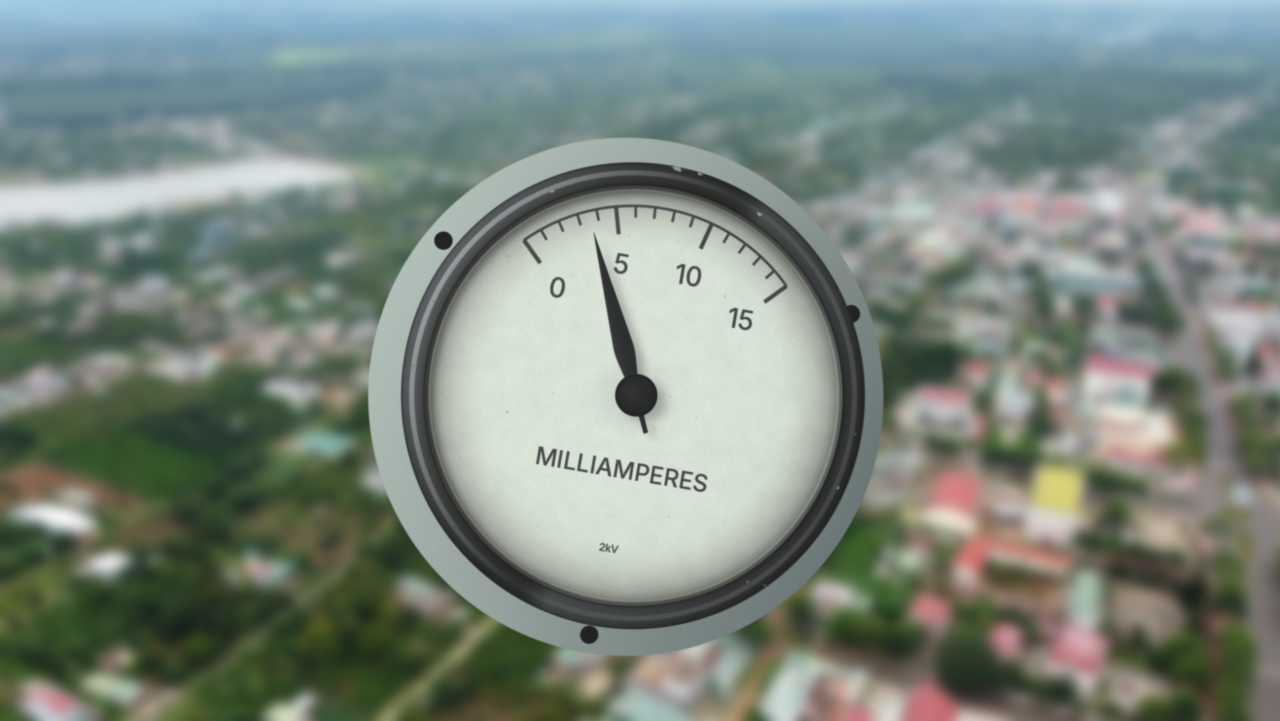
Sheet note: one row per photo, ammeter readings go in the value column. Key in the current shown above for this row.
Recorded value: 3.5 mA
